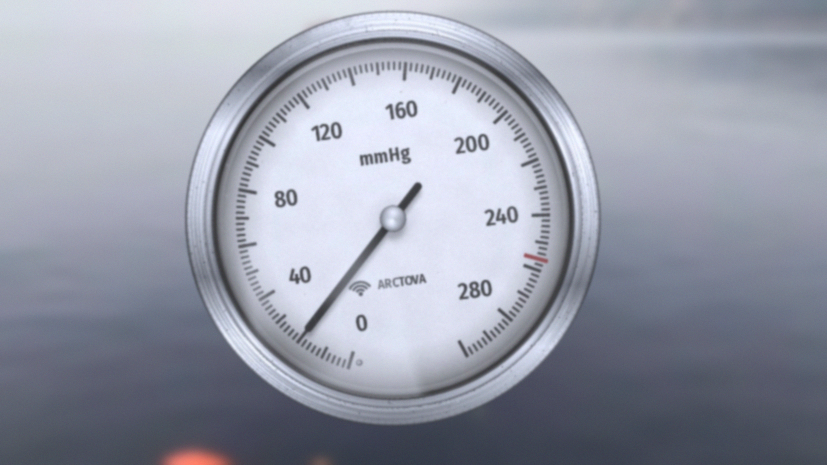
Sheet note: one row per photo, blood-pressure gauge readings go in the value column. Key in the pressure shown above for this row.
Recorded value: 20 mmHg
